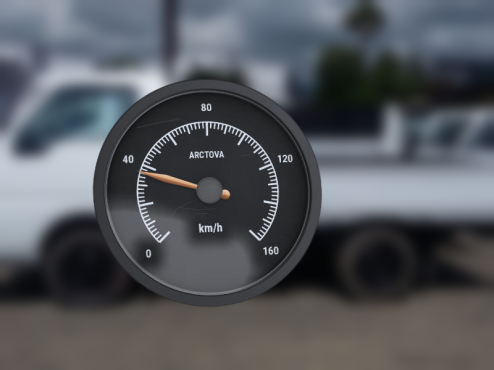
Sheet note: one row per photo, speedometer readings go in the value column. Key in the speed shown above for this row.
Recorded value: 36 km/h
